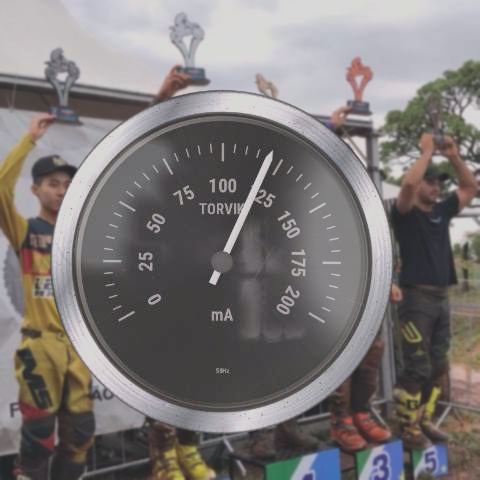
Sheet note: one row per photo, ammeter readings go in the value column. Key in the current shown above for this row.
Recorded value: 120 mA
